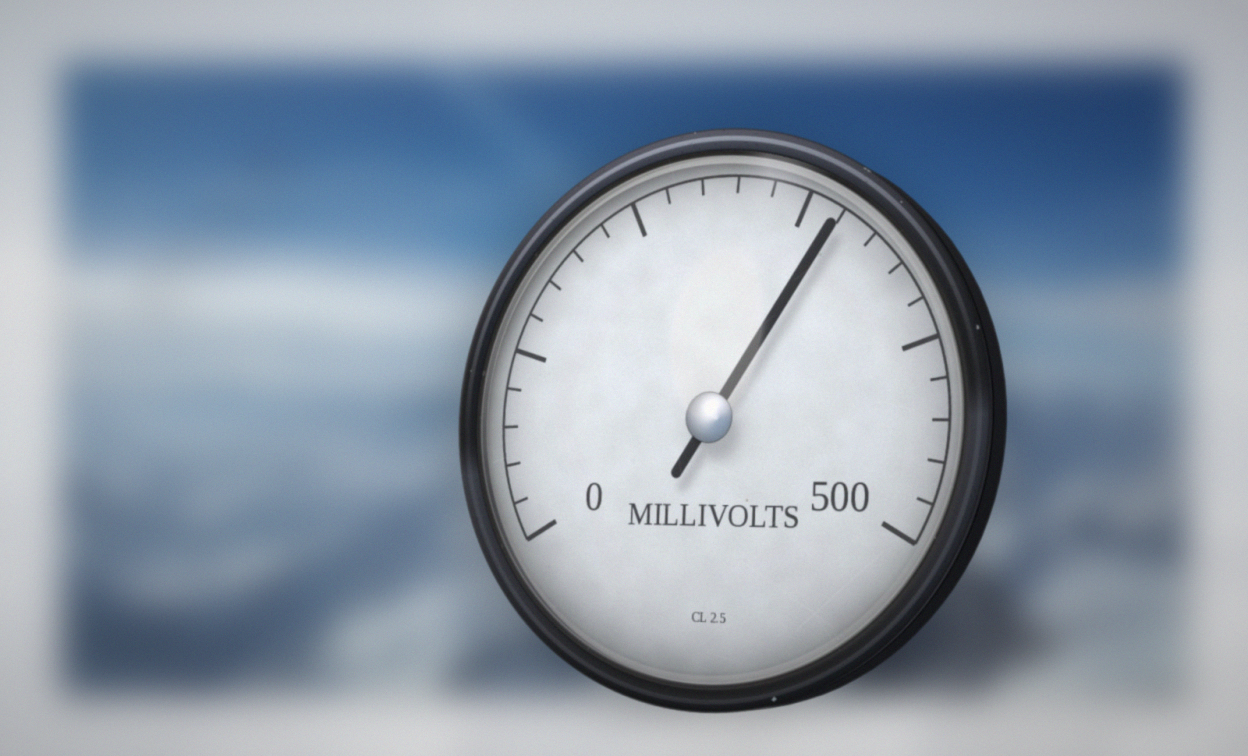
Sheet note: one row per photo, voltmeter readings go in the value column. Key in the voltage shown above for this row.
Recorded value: 320 mV
